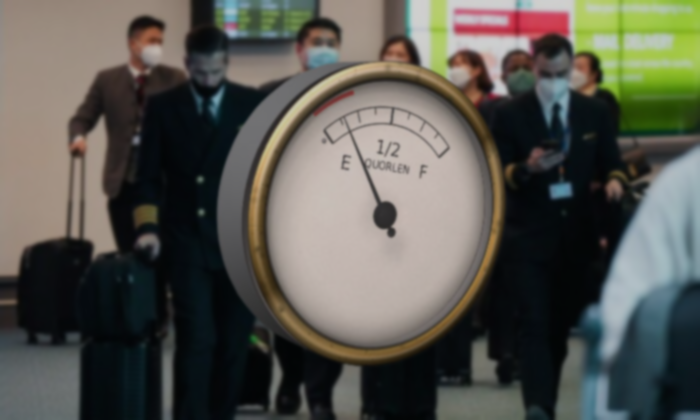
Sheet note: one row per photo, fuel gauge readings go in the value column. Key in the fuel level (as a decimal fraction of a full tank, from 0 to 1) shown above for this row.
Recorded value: 0.125
